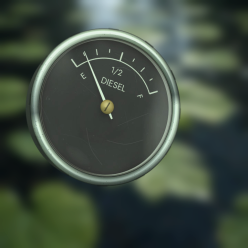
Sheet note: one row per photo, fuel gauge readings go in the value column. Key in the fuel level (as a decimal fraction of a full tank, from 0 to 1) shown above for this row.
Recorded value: 0.125
